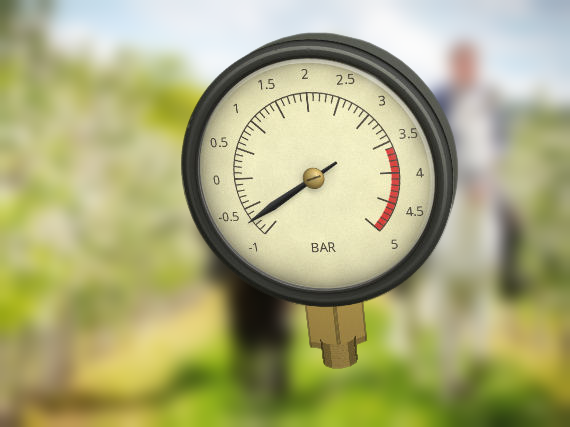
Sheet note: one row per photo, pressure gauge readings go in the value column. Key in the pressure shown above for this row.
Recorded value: -0.7 bar
